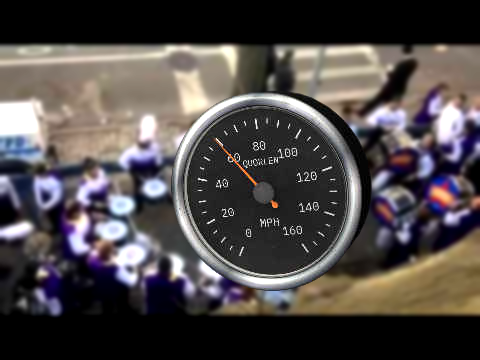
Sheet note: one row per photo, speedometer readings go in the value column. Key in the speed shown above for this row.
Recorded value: 60 mph
